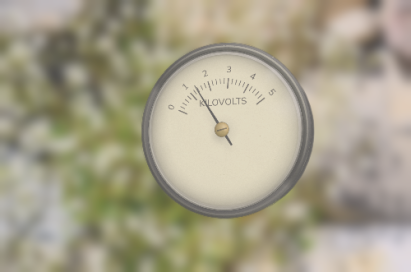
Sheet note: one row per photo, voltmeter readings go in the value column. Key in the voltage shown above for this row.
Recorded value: 1.4 kV
